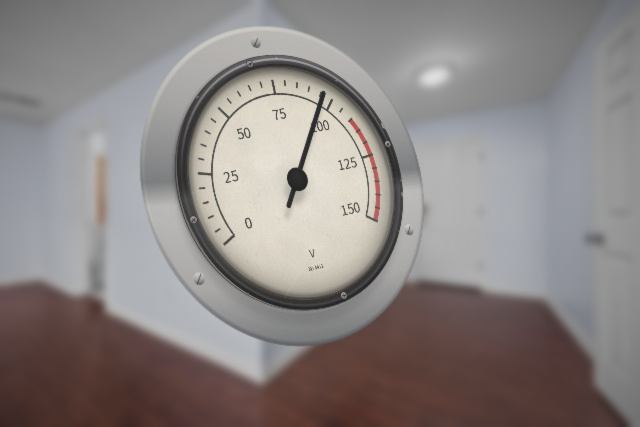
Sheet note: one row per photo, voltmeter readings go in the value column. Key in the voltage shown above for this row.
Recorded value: 95 V
